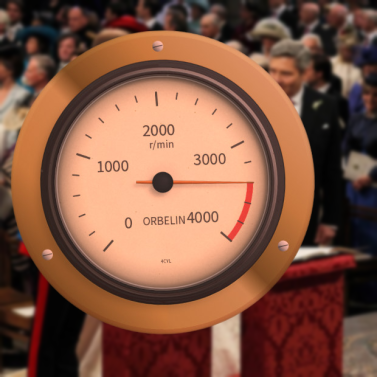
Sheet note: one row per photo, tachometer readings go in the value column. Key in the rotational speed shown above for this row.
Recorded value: 3400 rpm
